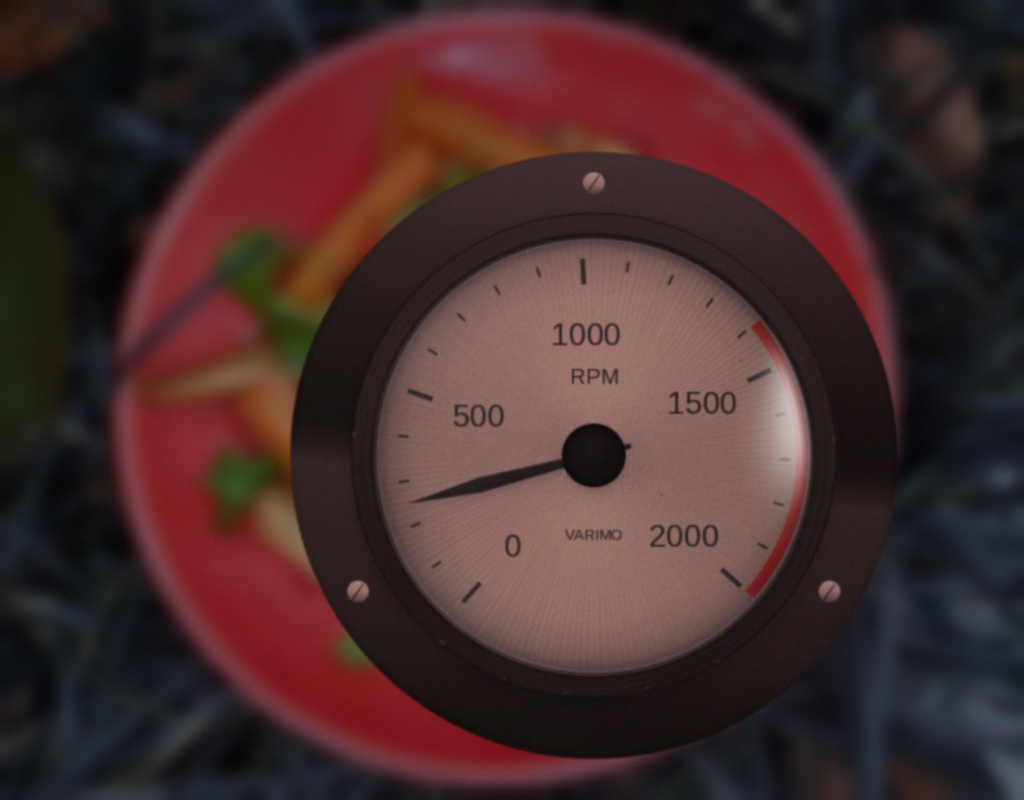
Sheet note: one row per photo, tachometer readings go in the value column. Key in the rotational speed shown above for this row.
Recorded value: 250 rpm
